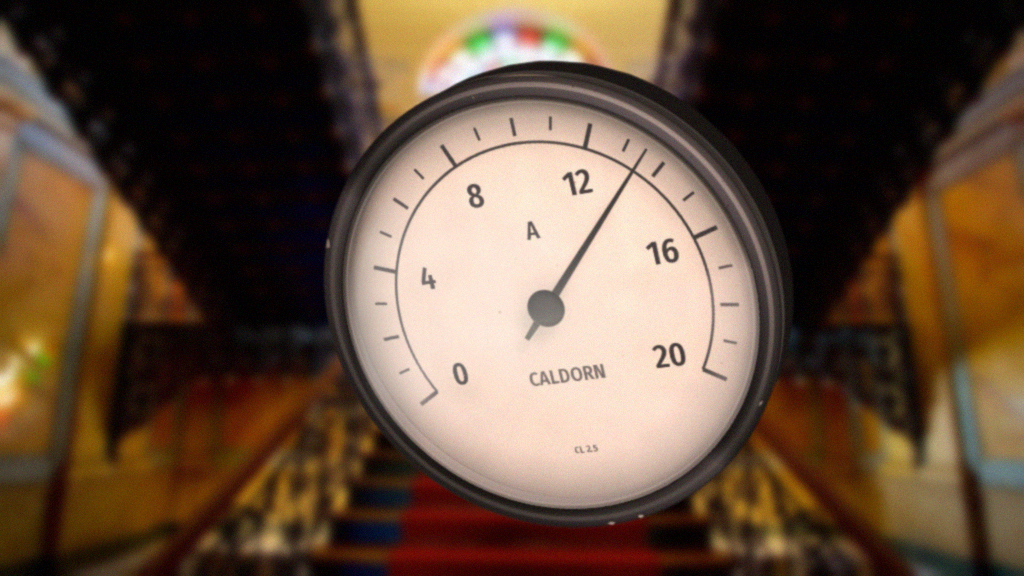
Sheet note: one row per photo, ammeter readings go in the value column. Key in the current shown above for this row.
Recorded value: 13.5 A
